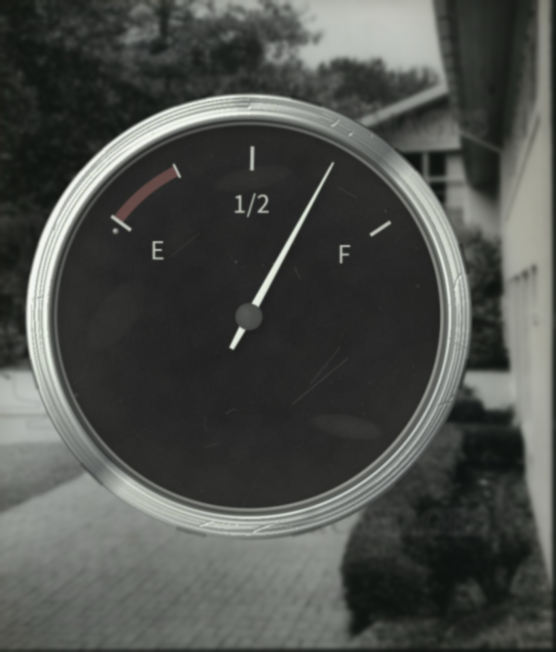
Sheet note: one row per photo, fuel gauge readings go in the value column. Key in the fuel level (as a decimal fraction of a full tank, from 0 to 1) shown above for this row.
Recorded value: 0.75
